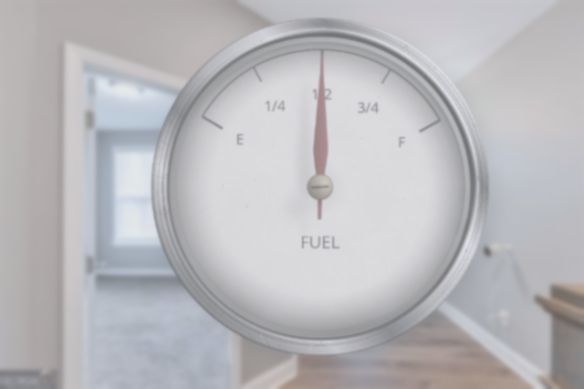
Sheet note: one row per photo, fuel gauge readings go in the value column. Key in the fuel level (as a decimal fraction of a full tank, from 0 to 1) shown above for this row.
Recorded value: 0.5
